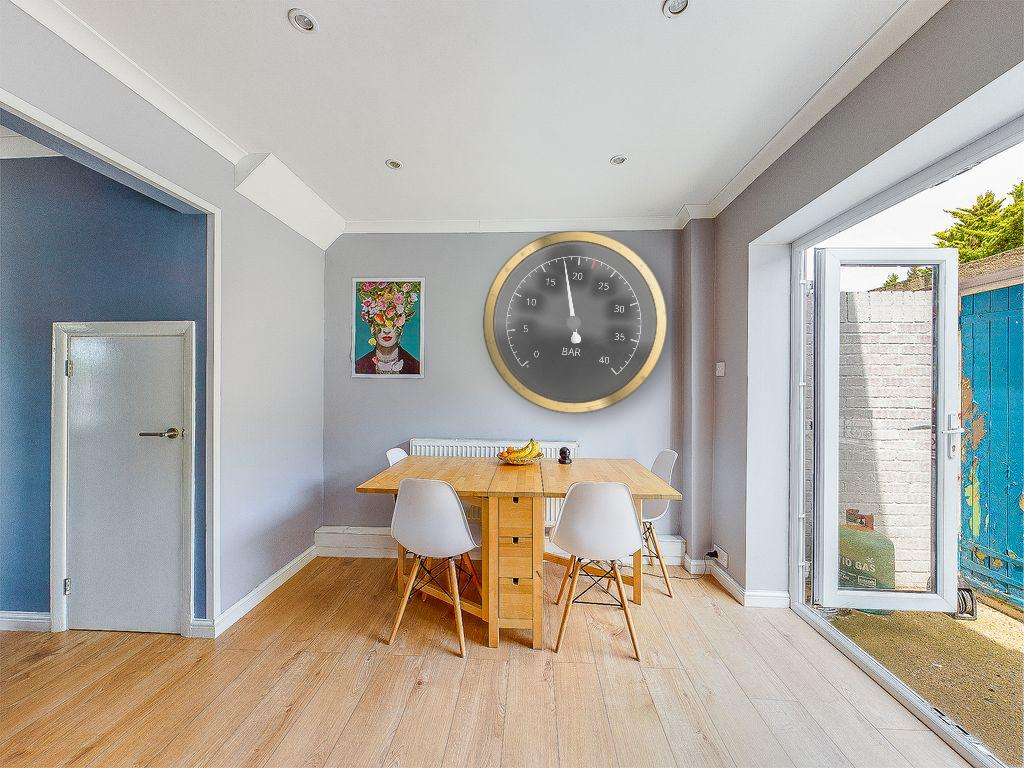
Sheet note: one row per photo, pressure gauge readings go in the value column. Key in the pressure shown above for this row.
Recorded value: 18 bar
